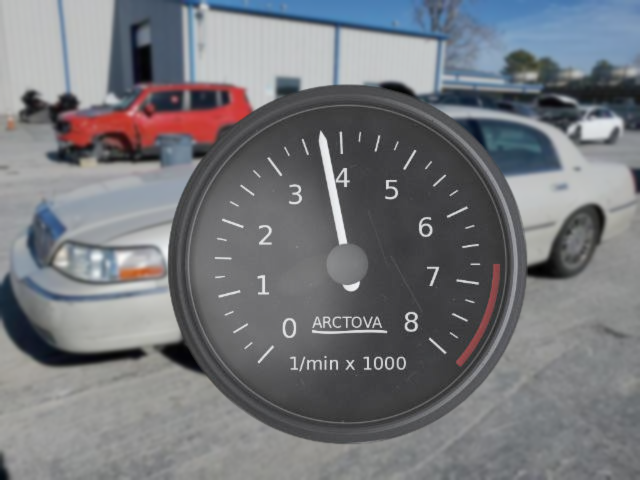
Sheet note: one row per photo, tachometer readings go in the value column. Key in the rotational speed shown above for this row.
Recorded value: 3750 rpm
